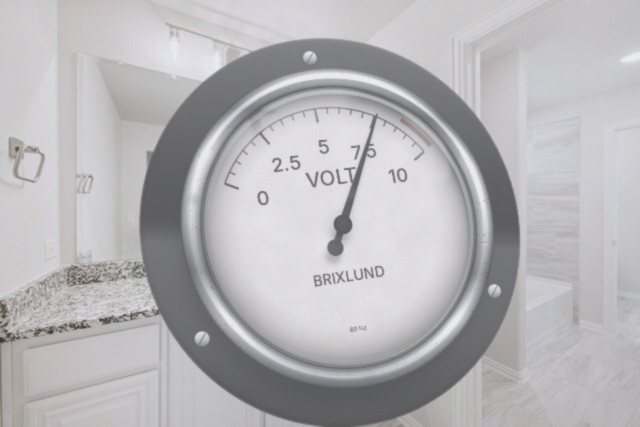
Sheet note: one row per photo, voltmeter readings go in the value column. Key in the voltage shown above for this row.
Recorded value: 7.5 V
